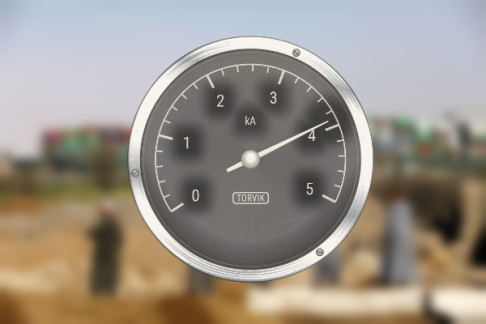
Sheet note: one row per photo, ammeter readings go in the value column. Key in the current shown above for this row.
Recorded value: 3.9 kA
